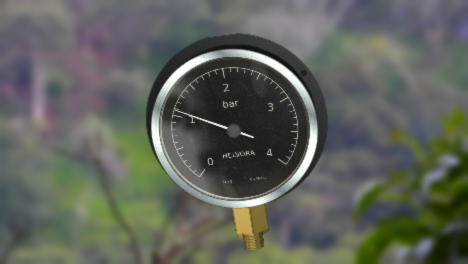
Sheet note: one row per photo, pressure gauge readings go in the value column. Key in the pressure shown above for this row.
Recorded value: 1.1 bar
